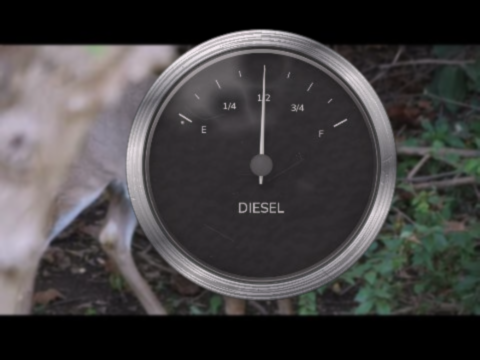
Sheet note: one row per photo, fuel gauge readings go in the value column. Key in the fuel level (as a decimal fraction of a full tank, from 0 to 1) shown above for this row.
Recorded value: 0.5
